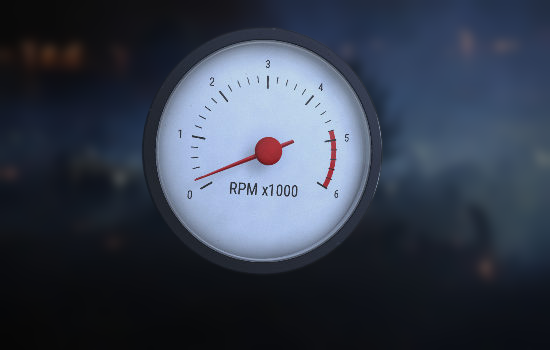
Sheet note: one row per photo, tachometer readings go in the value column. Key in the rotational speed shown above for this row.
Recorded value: 200 rpm
